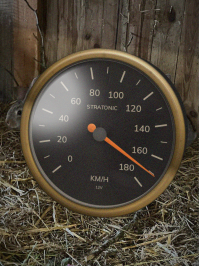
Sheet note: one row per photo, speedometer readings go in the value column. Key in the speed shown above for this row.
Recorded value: 170 km/h
